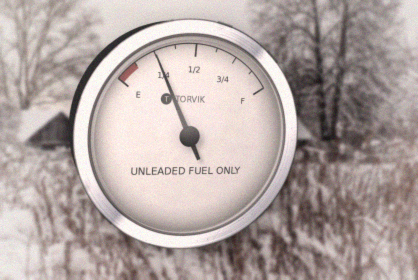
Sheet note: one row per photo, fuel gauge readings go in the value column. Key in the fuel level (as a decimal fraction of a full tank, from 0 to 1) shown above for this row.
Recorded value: 0.25
